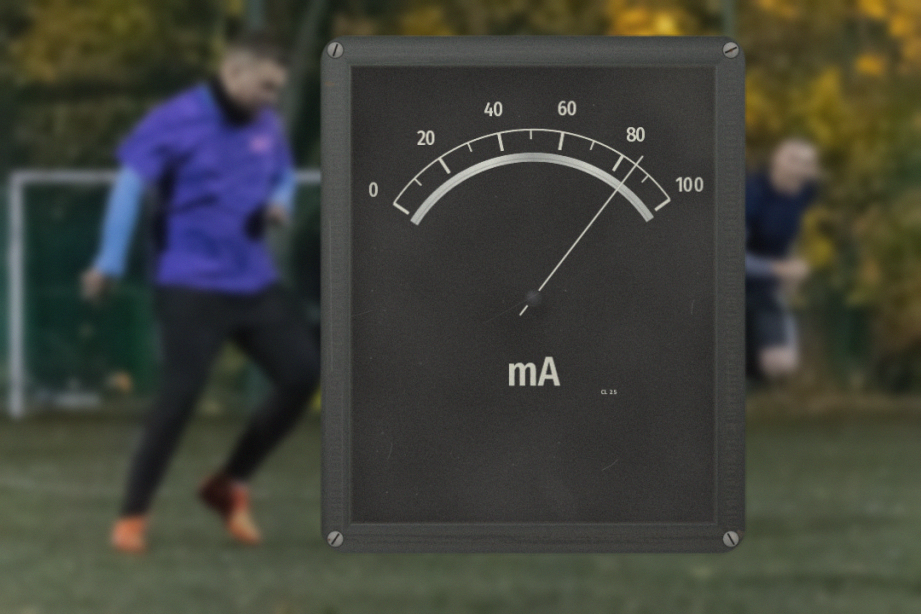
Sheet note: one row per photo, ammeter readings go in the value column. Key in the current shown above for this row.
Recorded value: 85 mA
